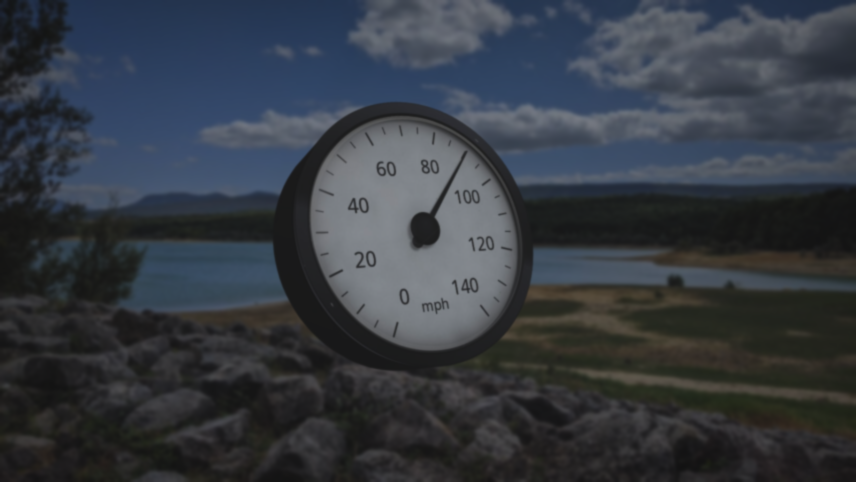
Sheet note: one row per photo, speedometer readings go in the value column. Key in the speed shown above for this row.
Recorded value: 90 mph
